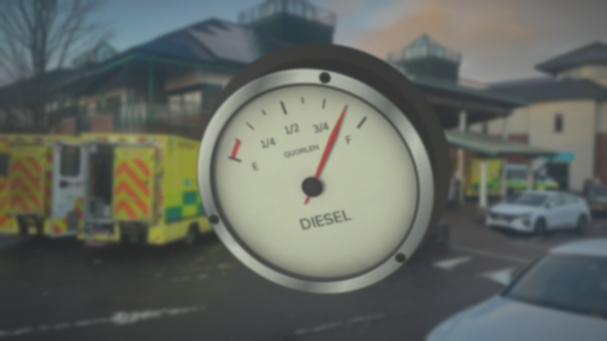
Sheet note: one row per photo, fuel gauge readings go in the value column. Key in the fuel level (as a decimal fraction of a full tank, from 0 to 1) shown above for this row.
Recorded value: 0.875
